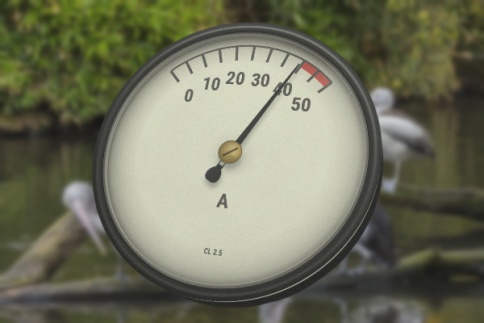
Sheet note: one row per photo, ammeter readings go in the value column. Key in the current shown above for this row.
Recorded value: 40 A
